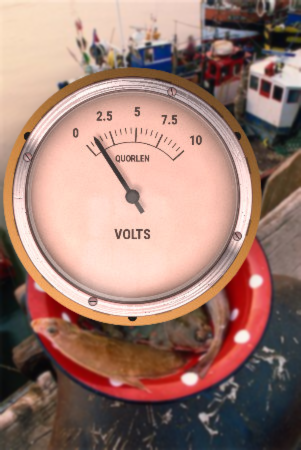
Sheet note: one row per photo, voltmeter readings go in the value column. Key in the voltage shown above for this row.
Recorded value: 1 V
